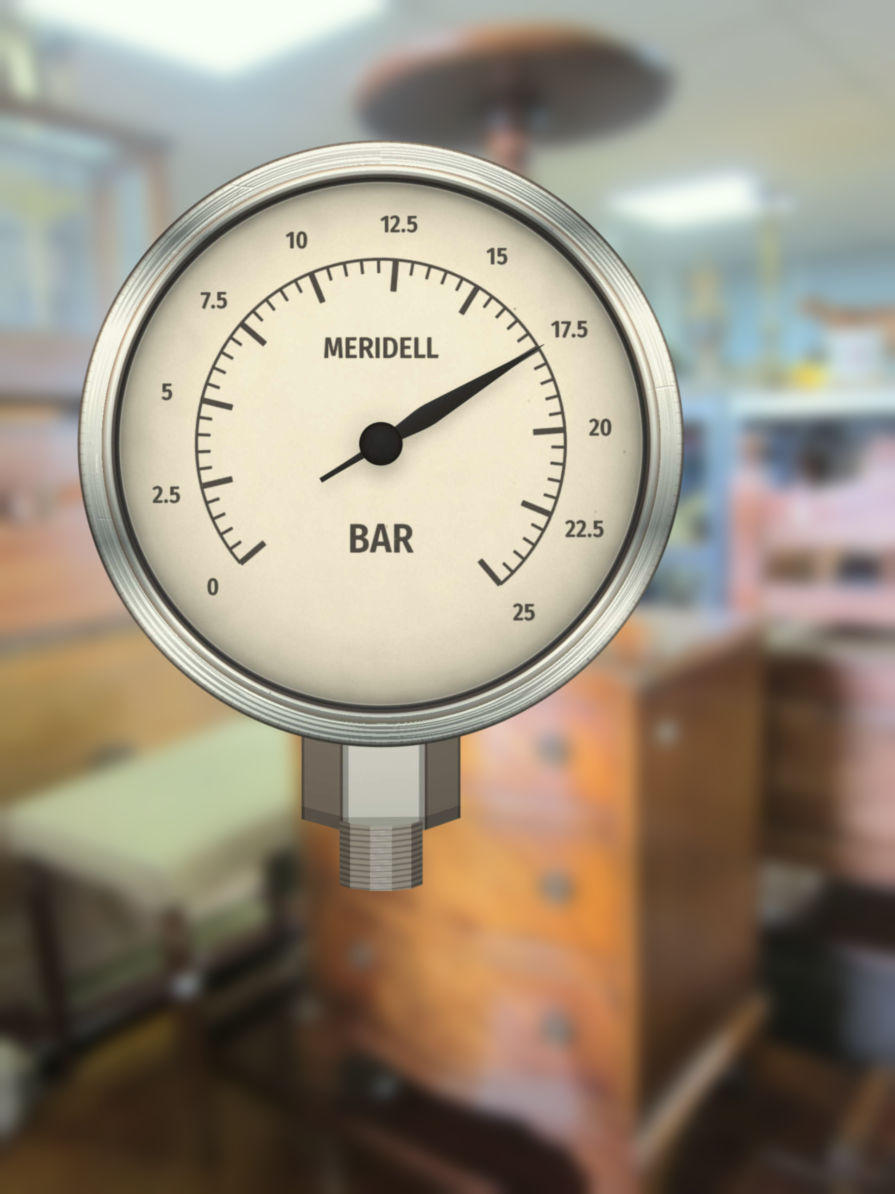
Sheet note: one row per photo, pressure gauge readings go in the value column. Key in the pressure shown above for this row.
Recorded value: 17.5 bar
